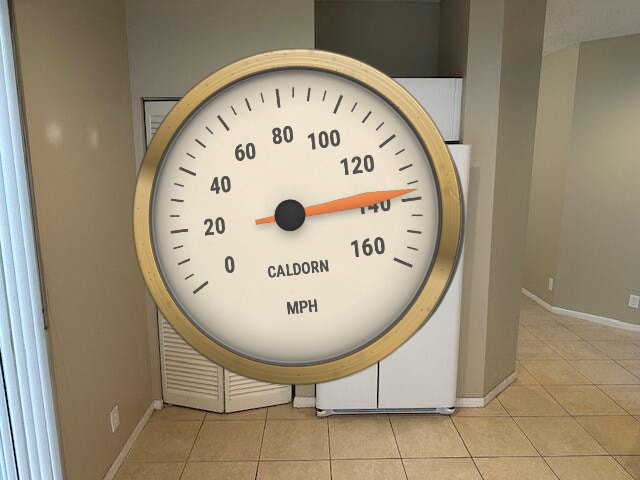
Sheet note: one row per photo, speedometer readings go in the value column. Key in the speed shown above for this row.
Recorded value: 137.5 mph
